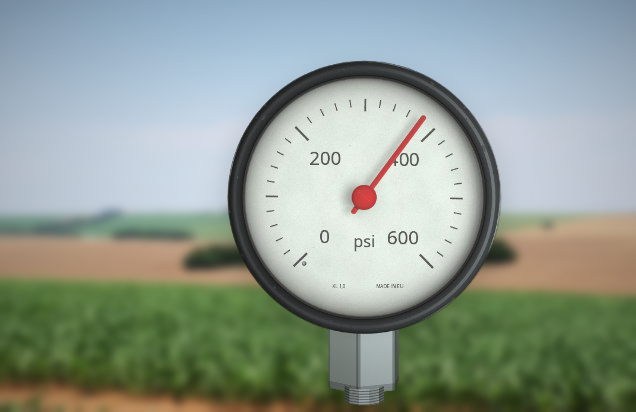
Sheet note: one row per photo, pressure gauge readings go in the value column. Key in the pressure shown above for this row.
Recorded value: 380 psi
